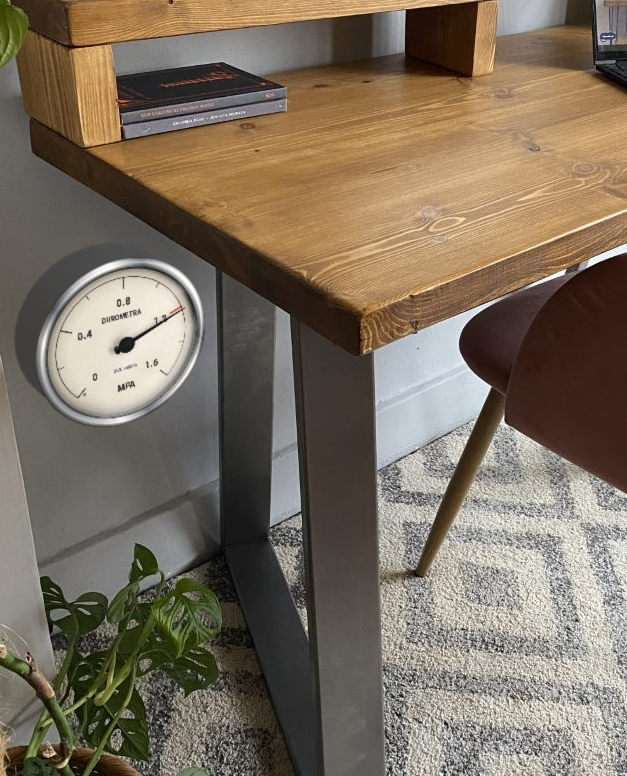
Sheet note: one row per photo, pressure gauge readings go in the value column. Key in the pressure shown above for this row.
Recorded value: 1.2 MPa
